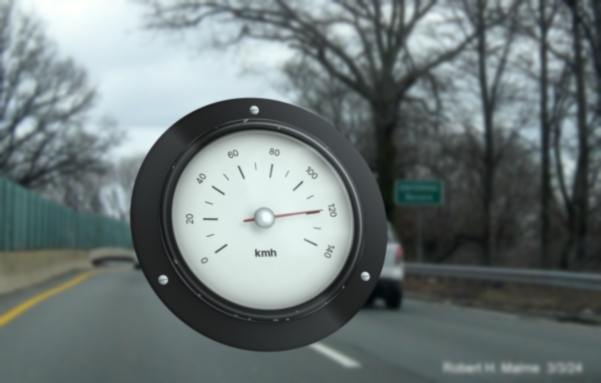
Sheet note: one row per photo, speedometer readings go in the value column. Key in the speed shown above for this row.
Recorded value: 120 km/h
